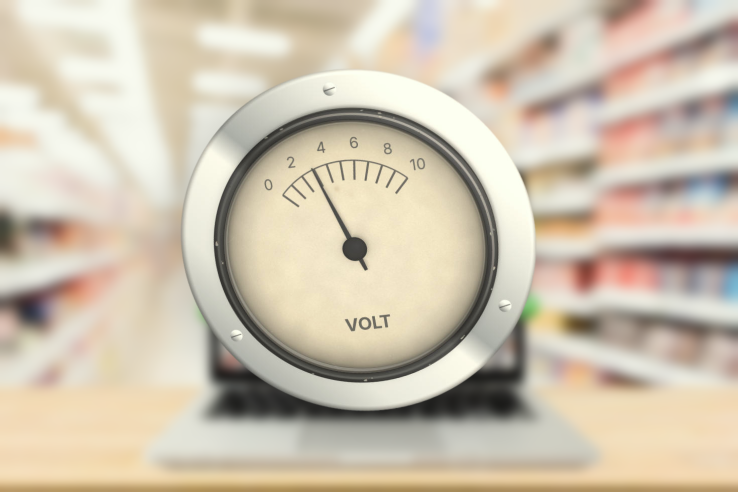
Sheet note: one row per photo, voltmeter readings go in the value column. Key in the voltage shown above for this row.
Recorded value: 3 V
